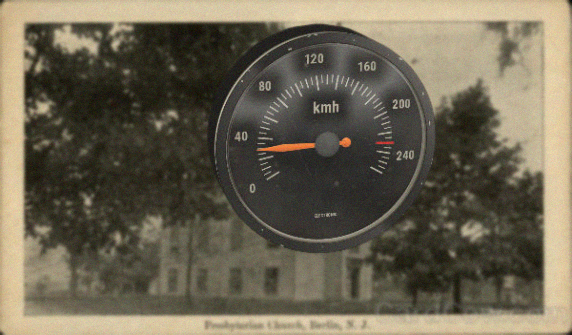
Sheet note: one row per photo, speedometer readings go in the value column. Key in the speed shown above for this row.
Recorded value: 30 km/h
